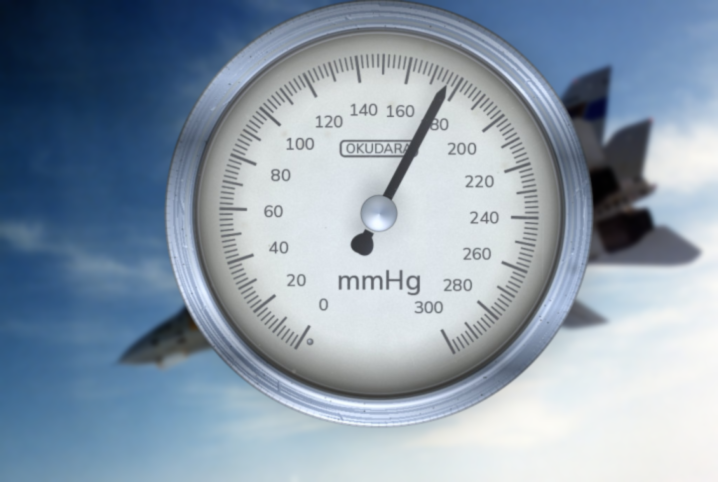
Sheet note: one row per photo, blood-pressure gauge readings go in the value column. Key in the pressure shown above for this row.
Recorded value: 176 mmHg
